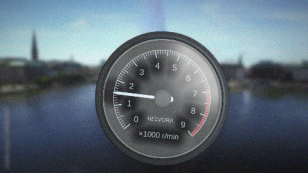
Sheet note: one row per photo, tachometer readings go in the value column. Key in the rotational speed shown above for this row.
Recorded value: 1500 rpm
